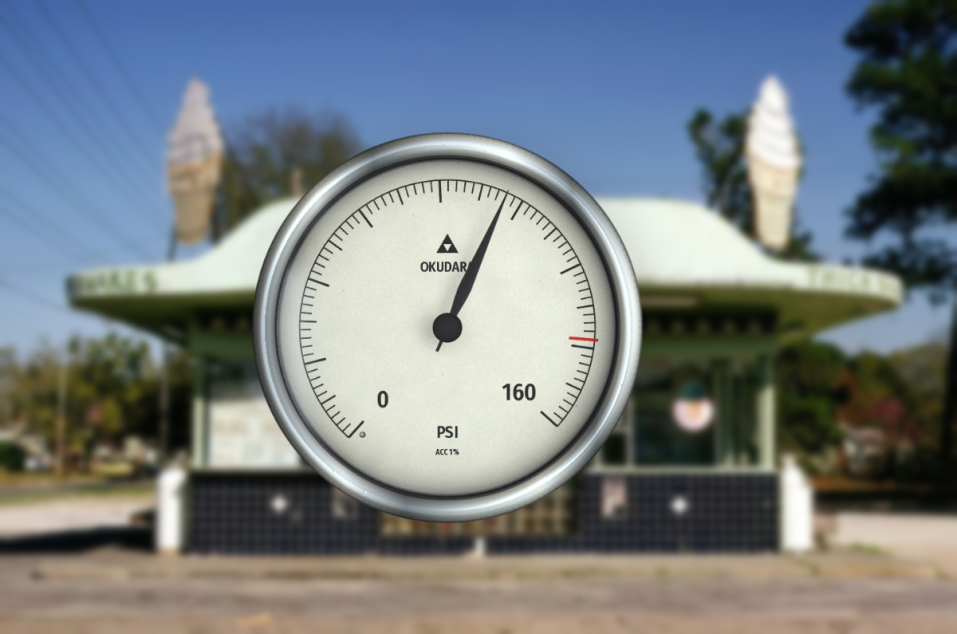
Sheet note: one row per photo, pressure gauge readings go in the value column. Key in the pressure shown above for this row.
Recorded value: 96 psi
